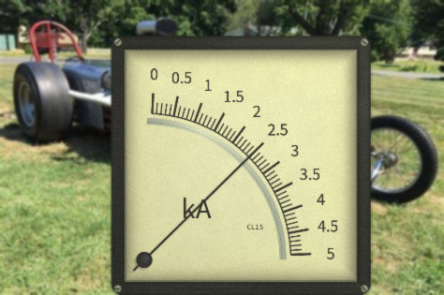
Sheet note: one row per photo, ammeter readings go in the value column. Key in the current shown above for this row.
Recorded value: 2.5 kA
